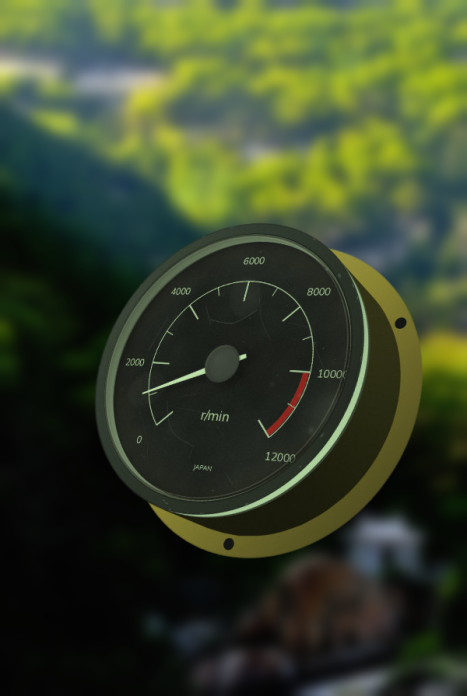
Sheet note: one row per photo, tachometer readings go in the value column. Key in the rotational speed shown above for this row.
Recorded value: 1000 rpm
